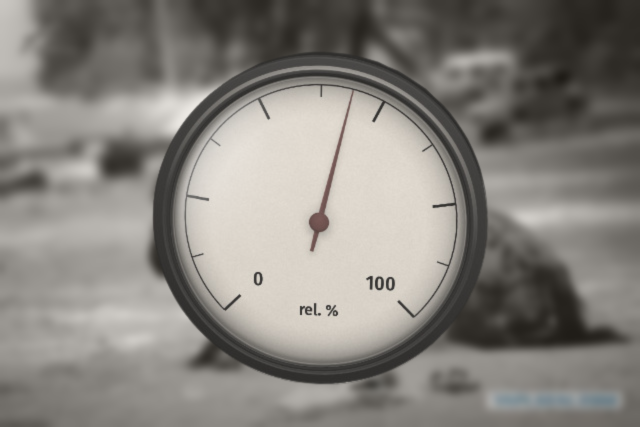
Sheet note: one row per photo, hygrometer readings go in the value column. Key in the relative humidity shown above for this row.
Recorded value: 55 %
